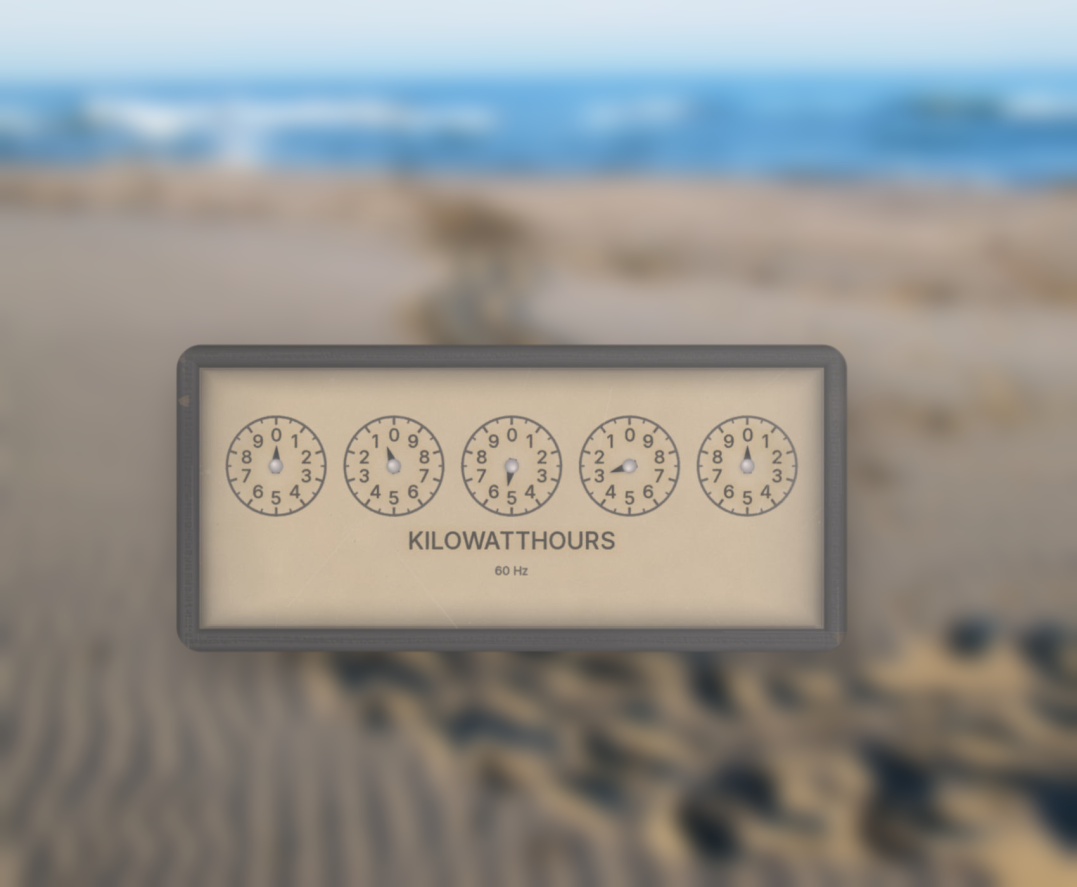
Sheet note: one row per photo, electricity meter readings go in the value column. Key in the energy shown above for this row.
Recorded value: 530 kWh
